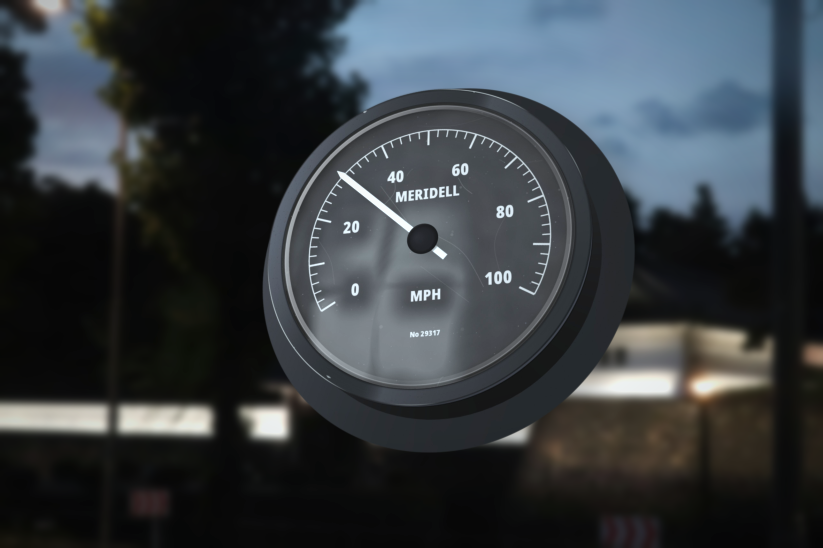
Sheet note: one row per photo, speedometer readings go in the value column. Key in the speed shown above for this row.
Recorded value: 30 mph
